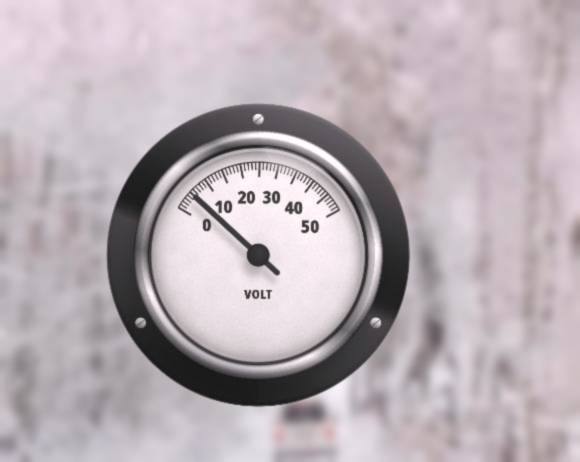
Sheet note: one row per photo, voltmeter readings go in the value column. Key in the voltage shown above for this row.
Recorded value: 5 V
